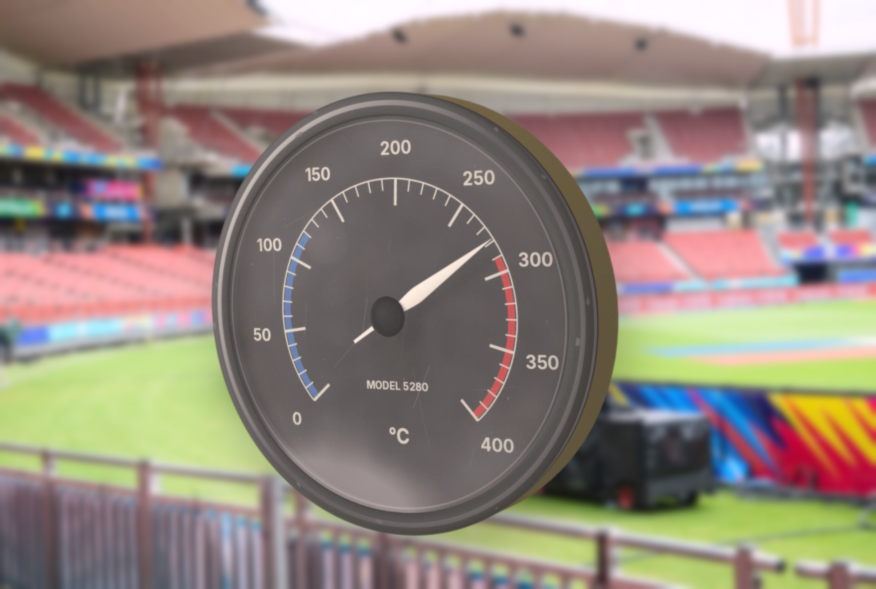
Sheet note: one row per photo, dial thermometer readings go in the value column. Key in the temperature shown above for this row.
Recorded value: 280 °C
